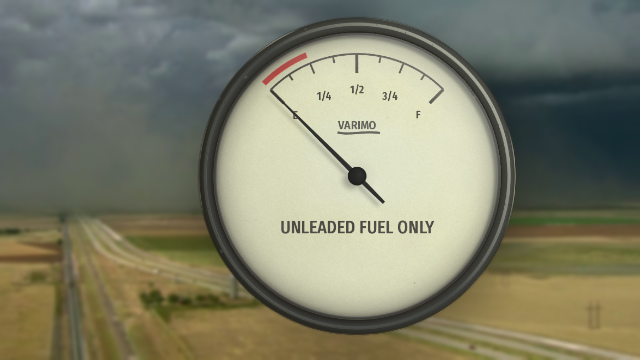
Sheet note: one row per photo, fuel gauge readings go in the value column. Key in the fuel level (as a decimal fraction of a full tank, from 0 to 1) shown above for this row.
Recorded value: 0
